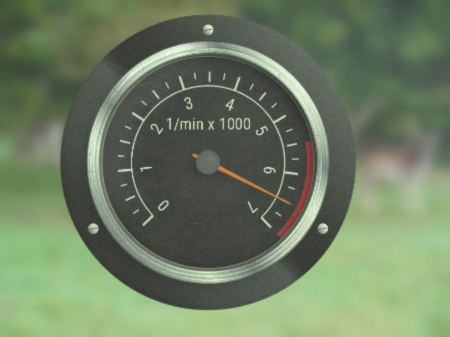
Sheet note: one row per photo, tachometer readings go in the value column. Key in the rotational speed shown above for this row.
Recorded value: 6500 rpm
